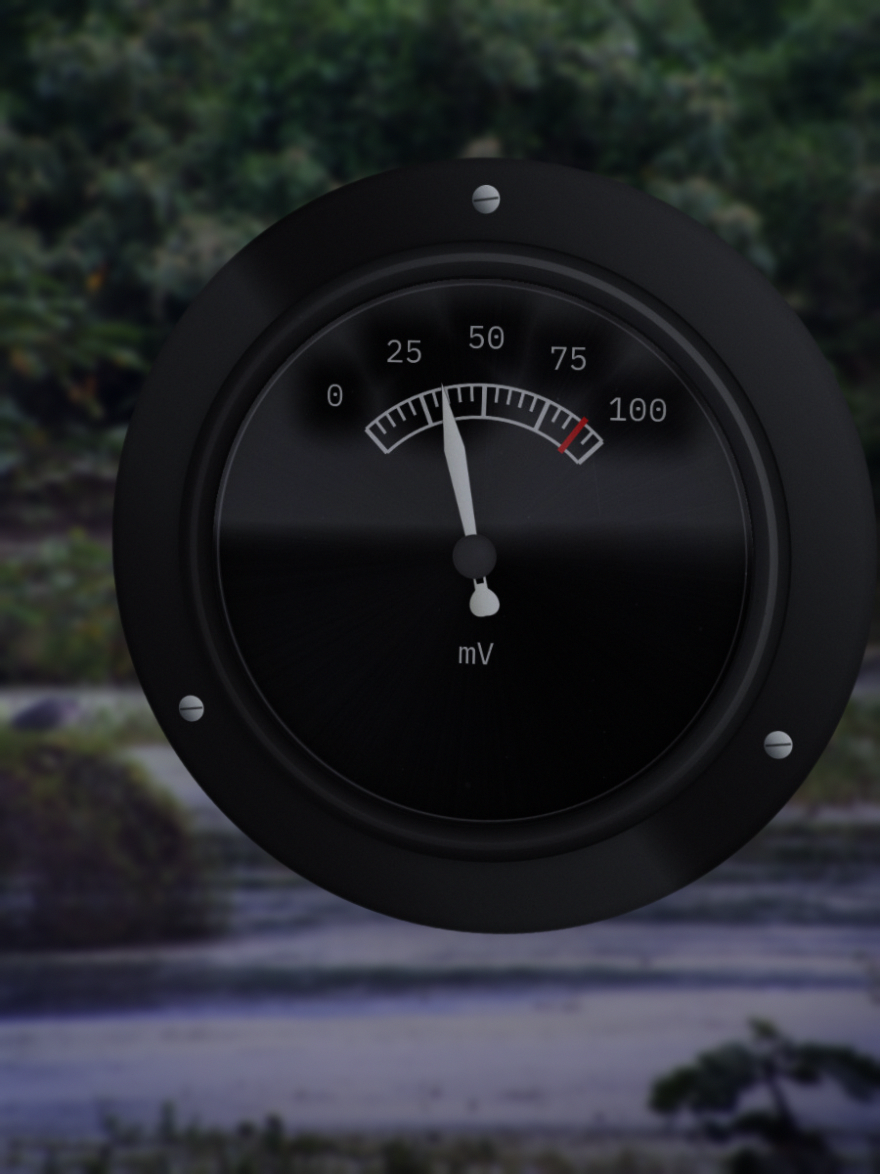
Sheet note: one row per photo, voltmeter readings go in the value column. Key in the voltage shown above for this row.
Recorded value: 35 mV
